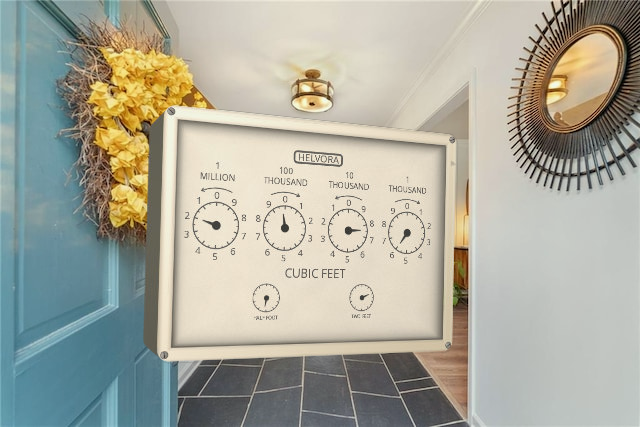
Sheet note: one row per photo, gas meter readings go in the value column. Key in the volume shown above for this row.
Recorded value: 197600 ft³
